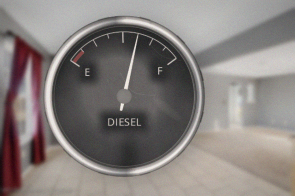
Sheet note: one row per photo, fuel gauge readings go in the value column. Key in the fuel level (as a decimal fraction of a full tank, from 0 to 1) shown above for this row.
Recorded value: 0.625
